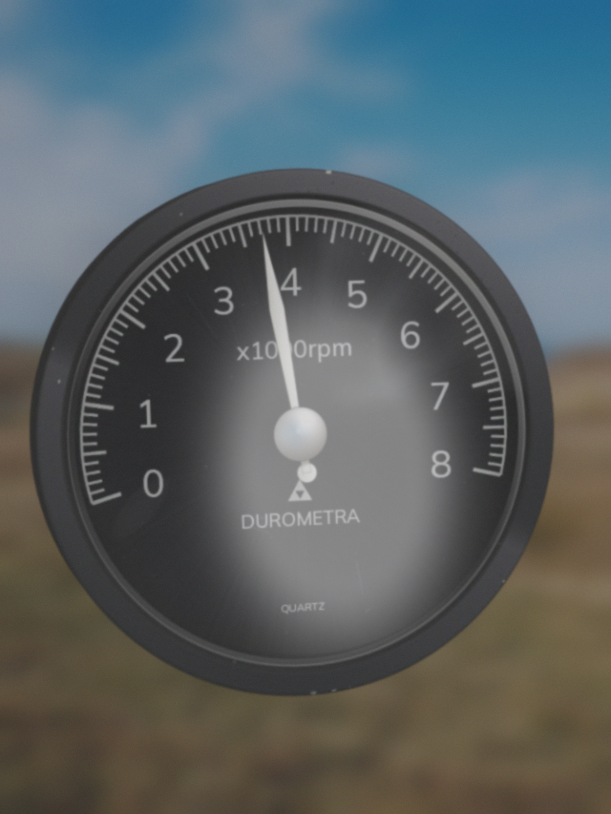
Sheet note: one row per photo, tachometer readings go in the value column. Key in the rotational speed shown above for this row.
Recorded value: 3700 rpm
